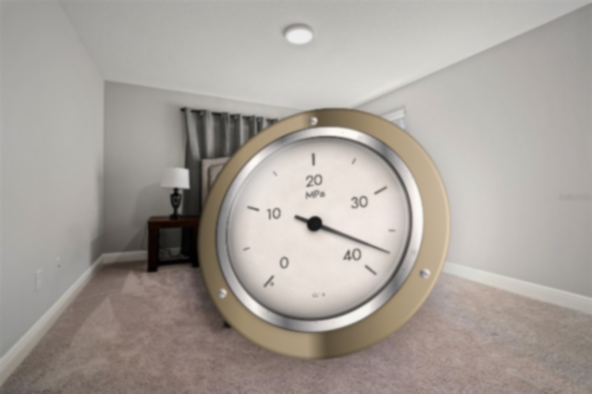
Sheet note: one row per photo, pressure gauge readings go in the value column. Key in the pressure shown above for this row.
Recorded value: 37.5 MPa
